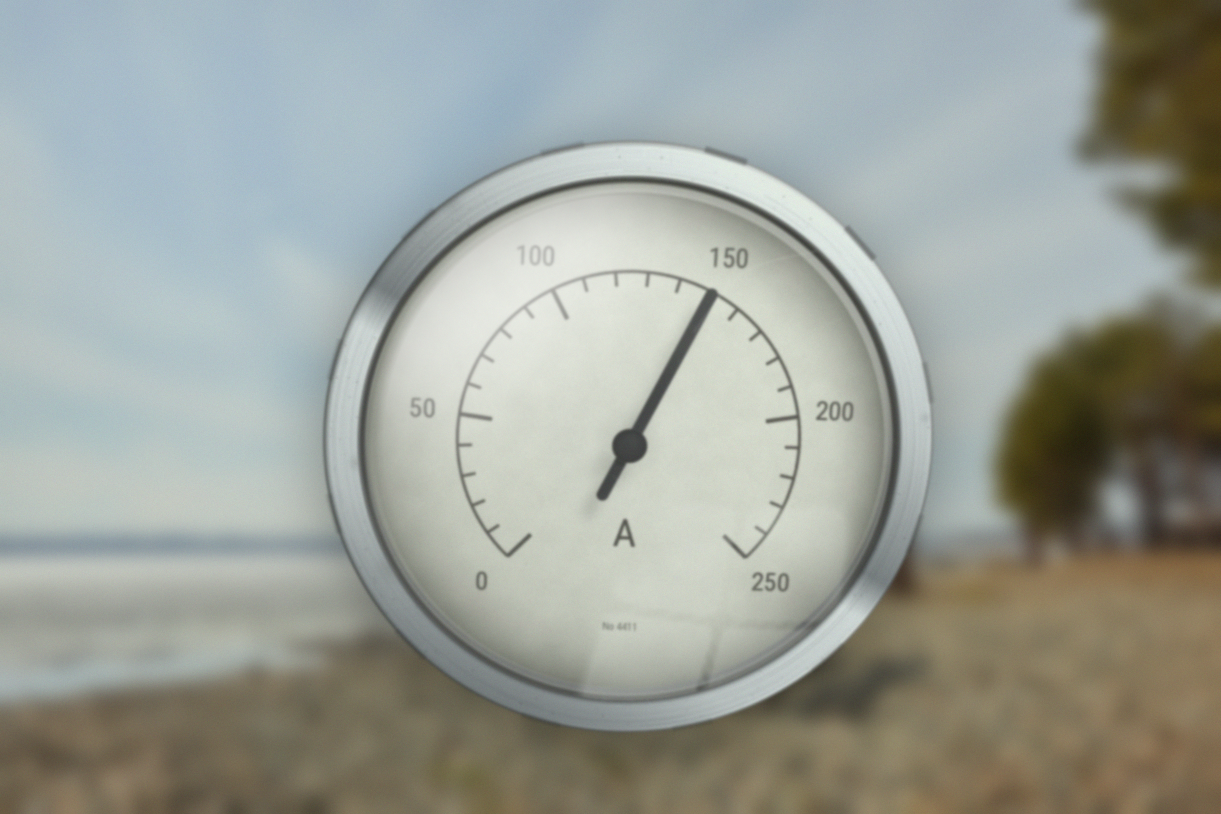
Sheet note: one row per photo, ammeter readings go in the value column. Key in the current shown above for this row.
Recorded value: 150 A
